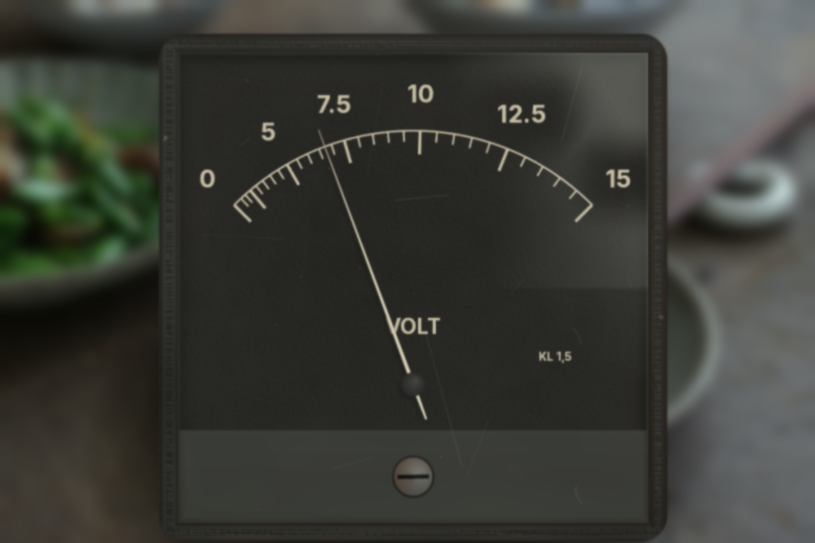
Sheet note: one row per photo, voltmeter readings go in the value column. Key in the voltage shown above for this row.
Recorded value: 6.75 V
